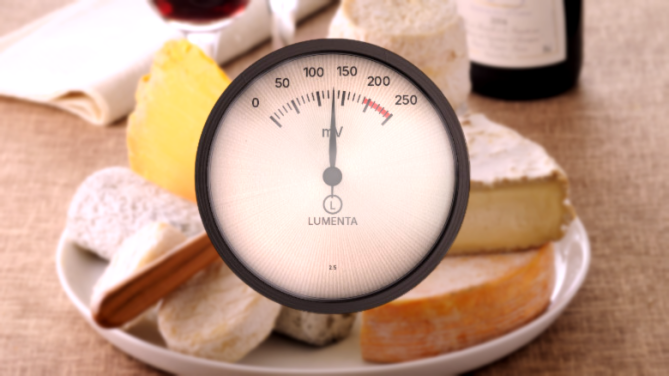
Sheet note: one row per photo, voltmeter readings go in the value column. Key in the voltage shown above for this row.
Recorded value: 130 mV
